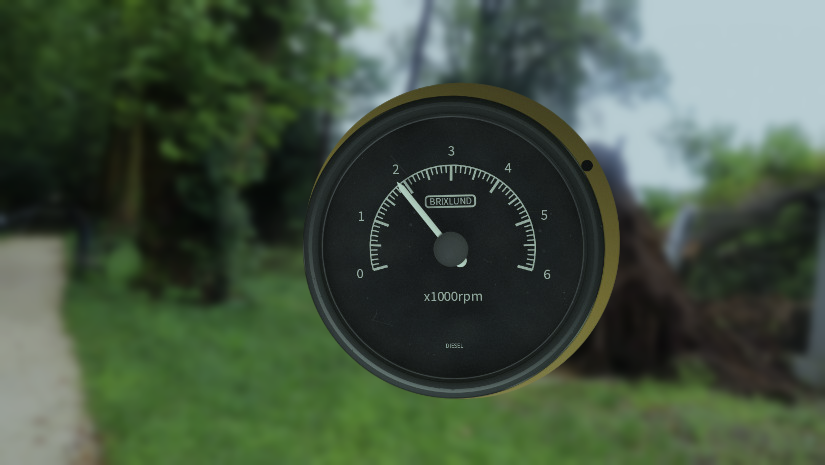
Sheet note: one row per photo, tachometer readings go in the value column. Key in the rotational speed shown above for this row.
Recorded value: 1900 rpm
